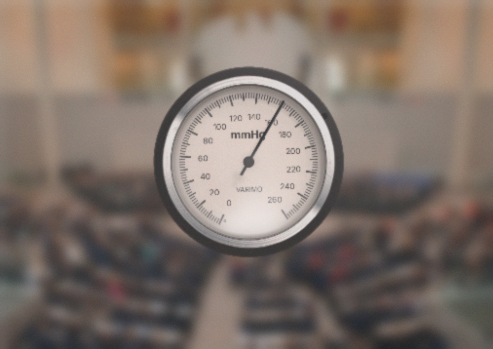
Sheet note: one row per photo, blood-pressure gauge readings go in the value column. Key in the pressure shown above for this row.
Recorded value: 160 mmHg
